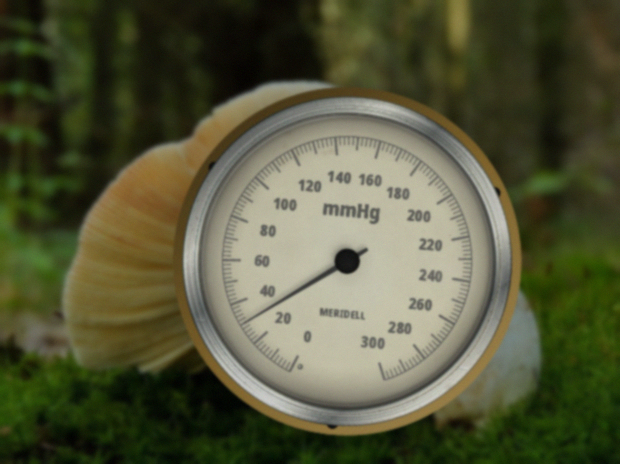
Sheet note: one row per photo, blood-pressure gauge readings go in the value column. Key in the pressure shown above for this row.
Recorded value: 30 mmHg
